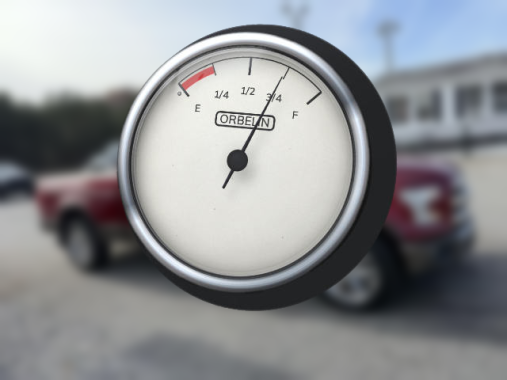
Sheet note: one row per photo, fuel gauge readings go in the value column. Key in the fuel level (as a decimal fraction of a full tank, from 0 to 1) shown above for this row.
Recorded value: 0.75
